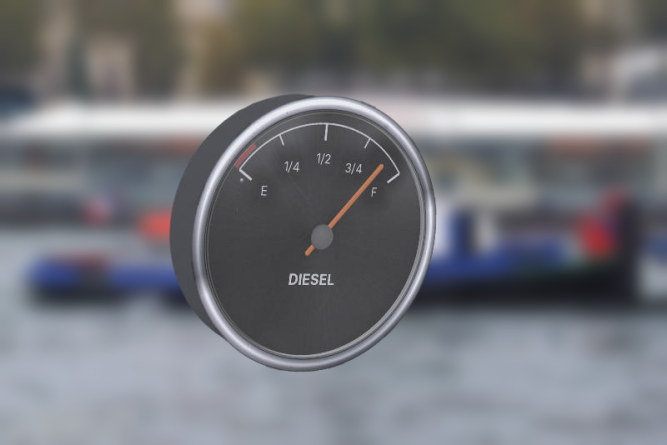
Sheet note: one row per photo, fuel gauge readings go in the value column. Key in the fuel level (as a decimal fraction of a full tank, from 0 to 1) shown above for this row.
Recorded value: 0.875
